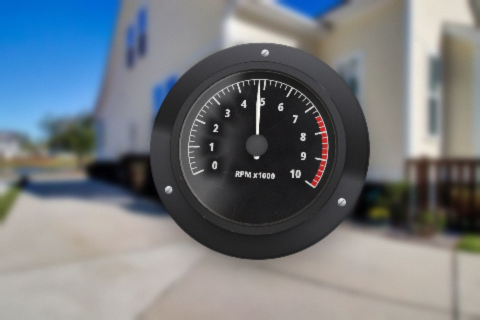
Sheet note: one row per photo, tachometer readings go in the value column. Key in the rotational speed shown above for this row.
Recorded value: 4800 rpm
